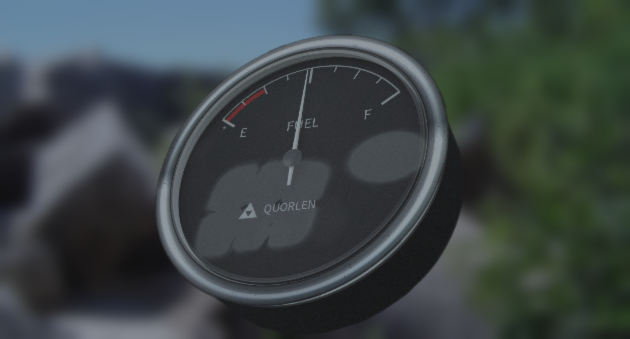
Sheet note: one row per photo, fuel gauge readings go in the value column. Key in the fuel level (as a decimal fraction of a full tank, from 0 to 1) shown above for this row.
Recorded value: 0.5
